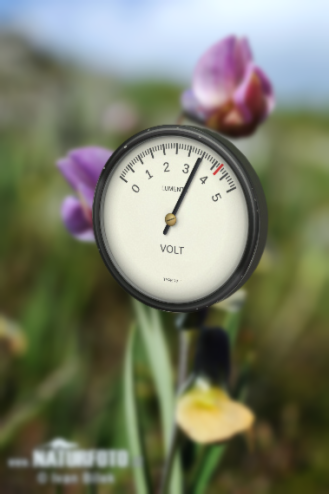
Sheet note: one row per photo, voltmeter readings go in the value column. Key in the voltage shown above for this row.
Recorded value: 3.5 V
